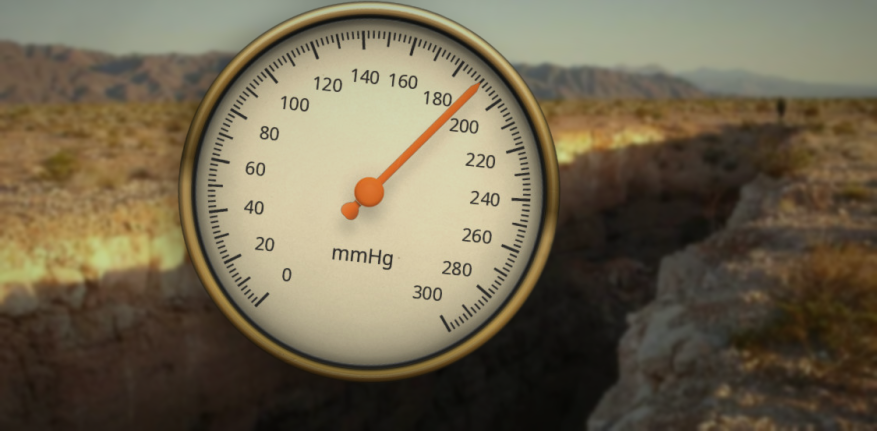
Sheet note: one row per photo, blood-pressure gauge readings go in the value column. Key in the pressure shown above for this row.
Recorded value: 190 mmHg
